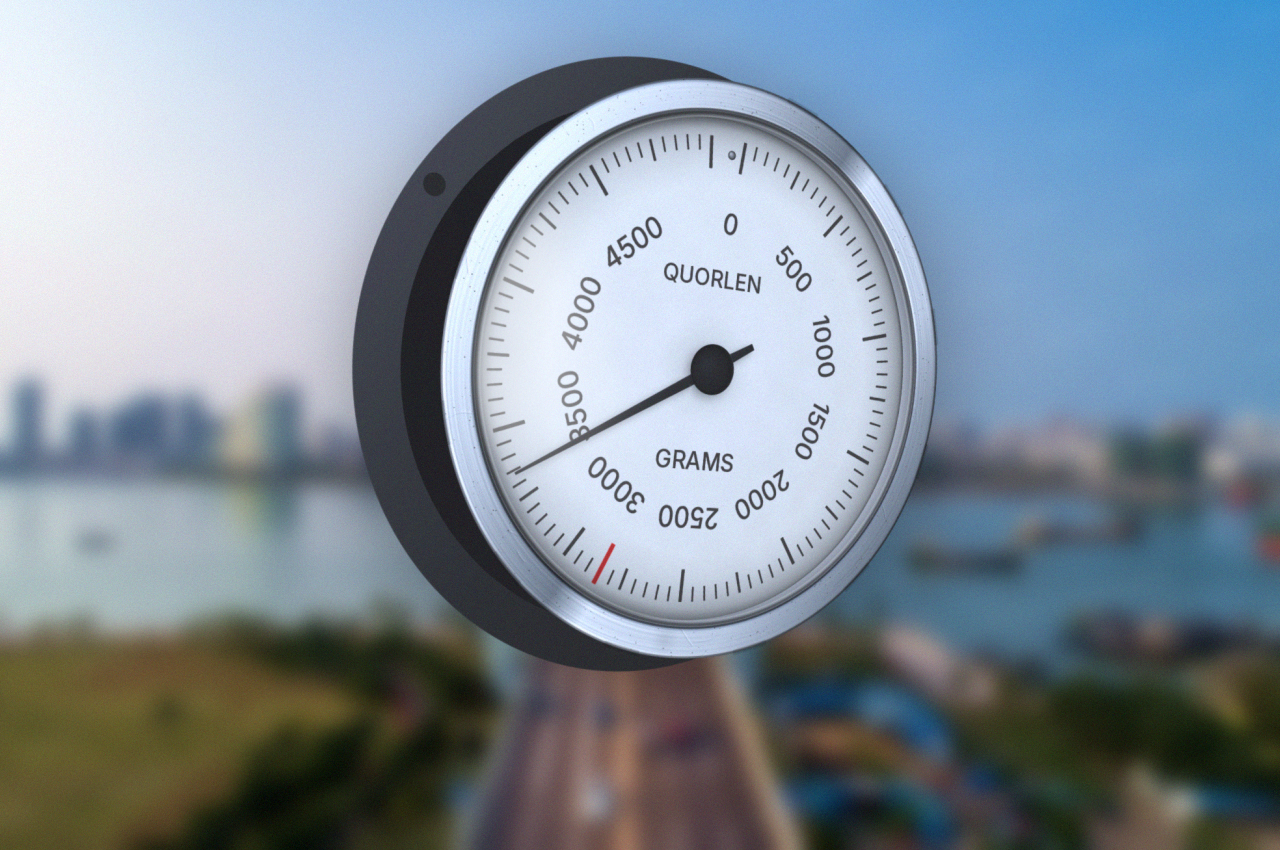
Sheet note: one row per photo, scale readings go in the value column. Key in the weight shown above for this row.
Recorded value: 3350 g
